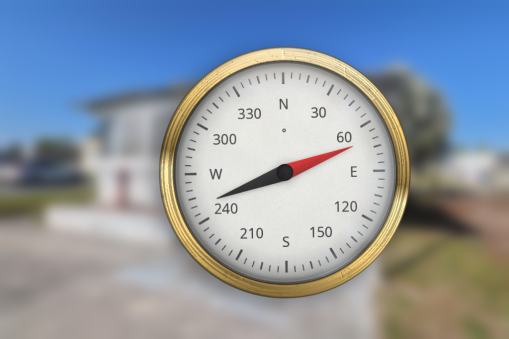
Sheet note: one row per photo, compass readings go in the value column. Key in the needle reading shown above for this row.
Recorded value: 70 °
